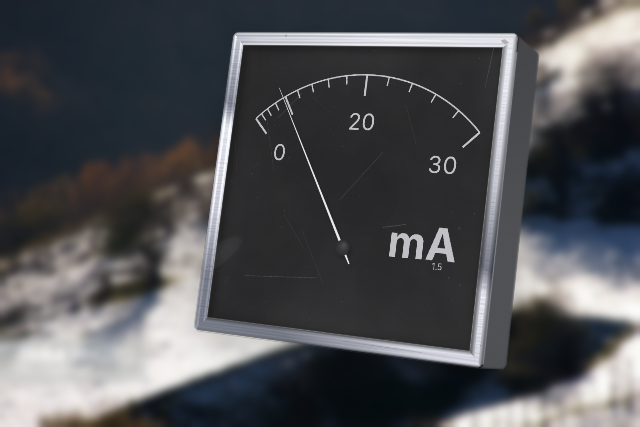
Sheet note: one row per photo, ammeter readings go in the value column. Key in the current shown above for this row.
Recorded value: 10 mA
